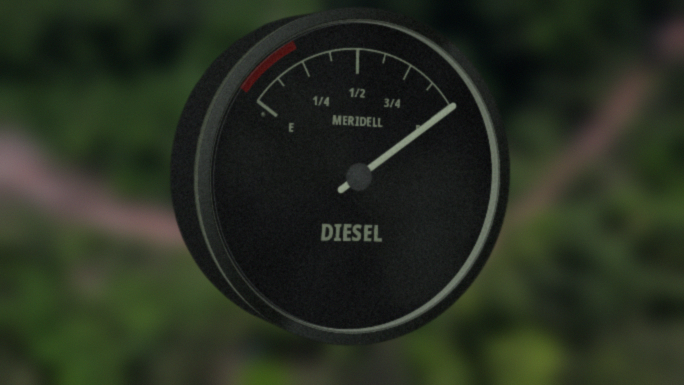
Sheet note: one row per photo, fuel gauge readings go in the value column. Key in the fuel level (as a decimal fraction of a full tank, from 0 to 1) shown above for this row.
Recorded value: 1
